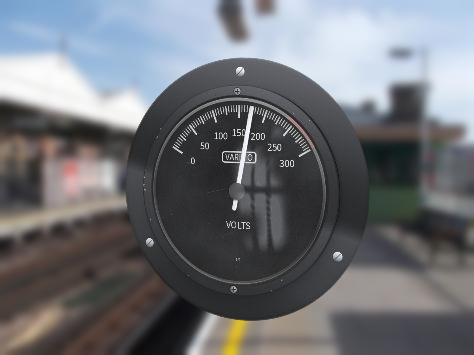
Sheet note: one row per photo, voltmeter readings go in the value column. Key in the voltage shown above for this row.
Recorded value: 175 V
